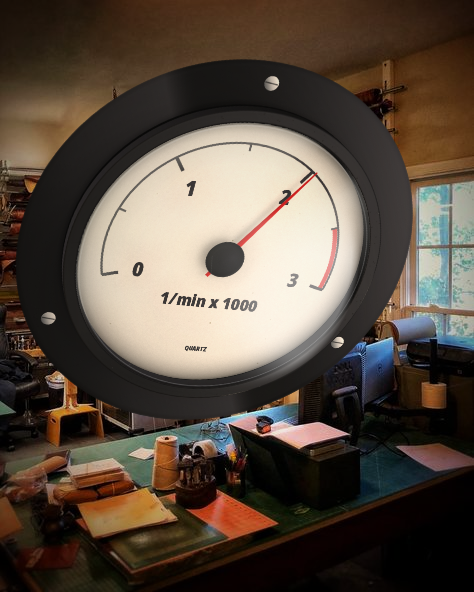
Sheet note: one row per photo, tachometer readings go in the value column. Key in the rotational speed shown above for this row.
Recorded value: 2000 rpm
